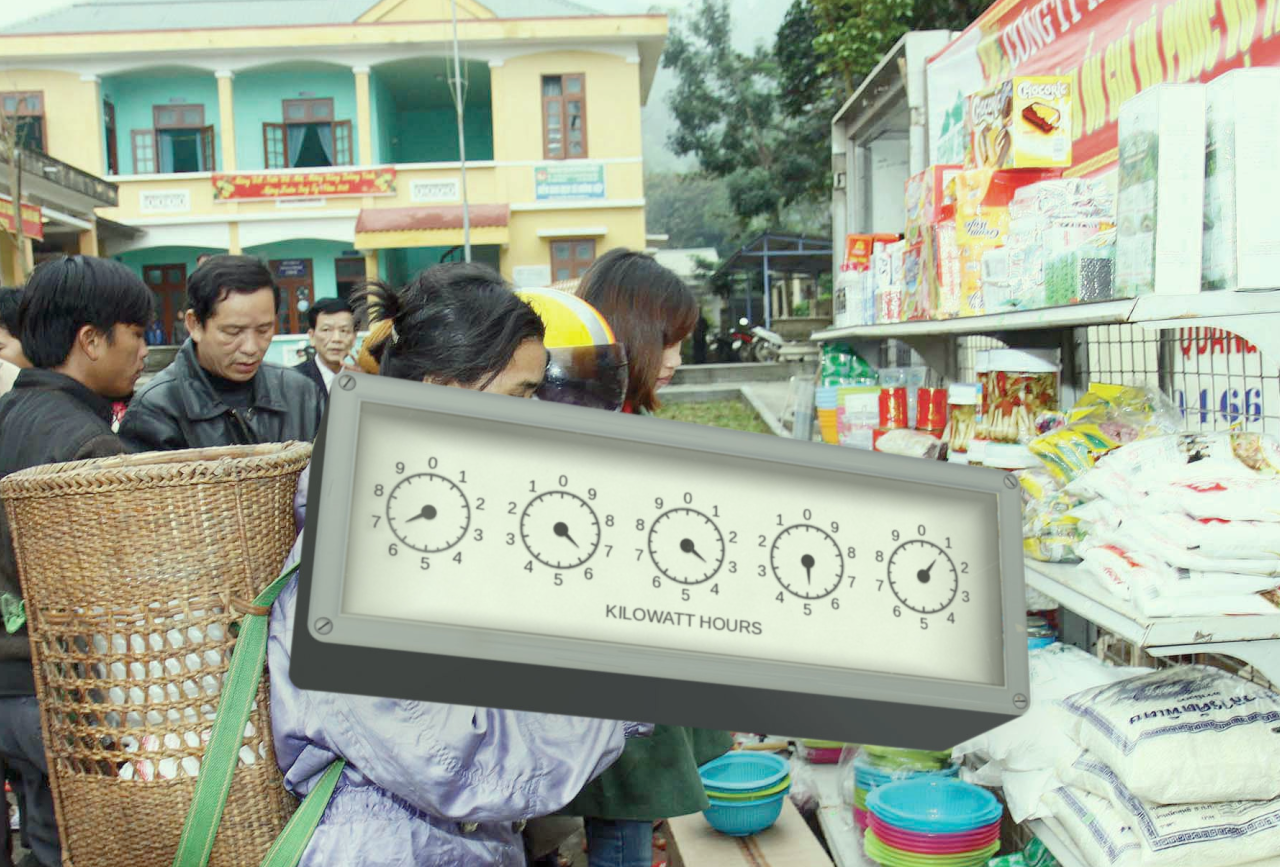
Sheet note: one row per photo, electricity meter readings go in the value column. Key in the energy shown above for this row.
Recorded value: 66351 kWh
